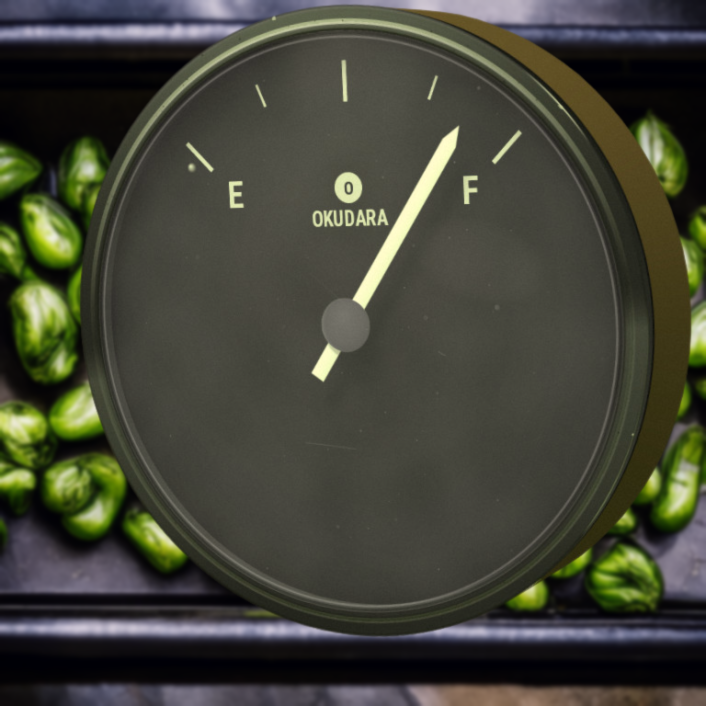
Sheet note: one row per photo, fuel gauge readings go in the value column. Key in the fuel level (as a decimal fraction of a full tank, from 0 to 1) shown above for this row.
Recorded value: 0.875
